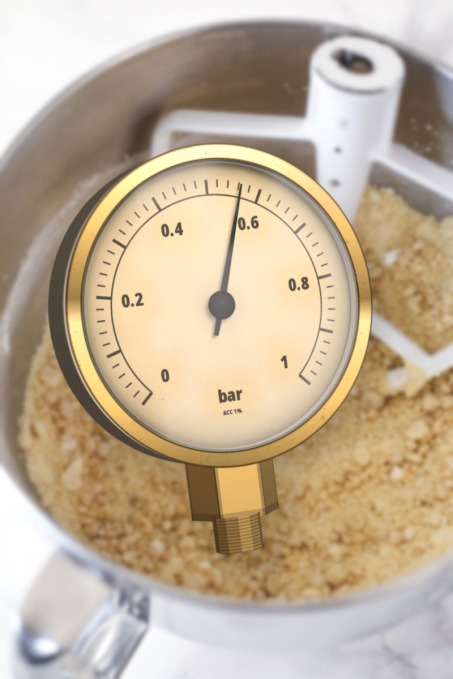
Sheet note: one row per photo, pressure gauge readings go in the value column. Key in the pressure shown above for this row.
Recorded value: 0.56 bar
